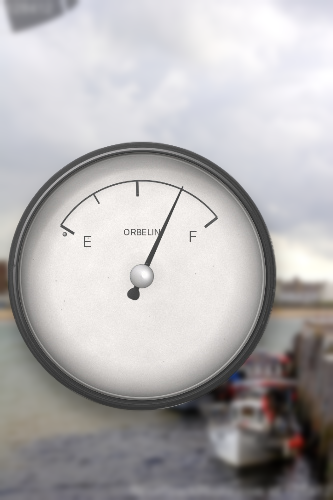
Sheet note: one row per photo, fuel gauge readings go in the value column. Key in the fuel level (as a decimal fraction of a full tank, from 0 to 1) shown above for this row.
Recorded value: 0.75
